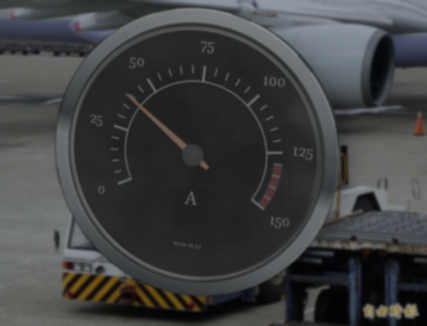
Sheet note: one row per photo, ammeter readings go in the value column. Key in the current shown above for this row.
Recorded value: 40 A
